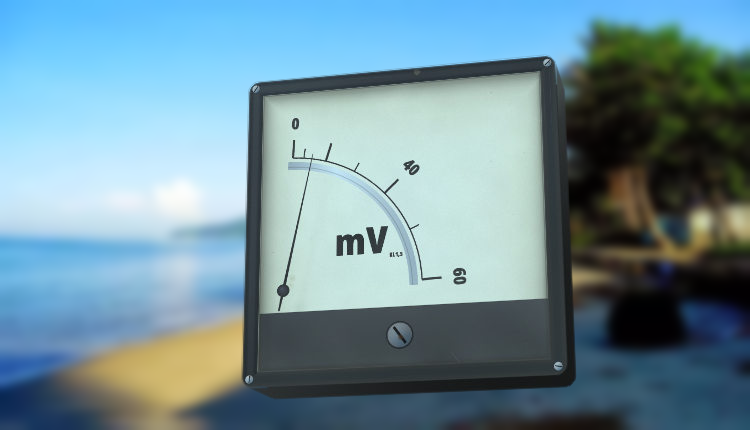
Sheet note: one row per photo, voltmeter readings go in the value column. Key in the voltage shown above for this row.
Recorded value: 15 mV
